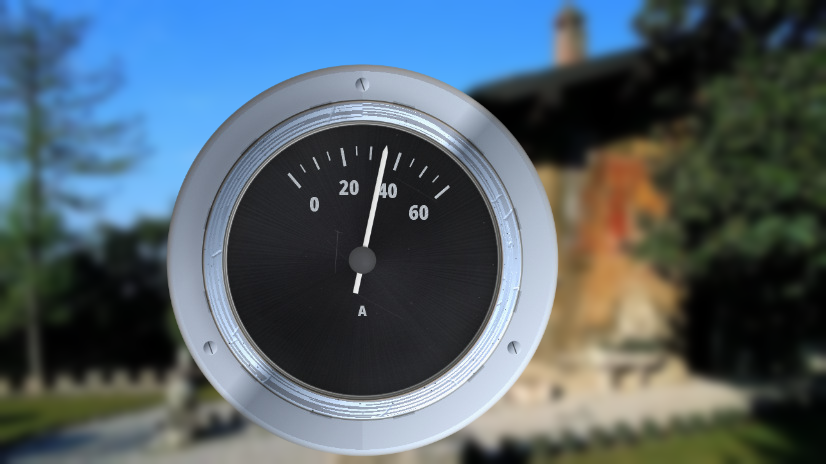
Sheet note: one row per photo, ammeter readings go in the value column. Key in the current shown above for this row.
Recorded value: 35 A
